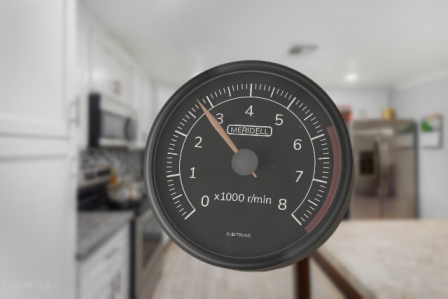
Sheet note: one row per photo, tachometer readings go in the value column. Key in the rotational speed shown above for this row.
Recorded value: 2800 rpm
